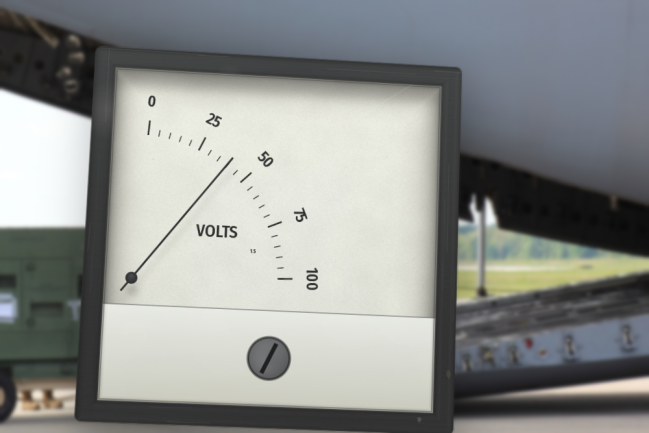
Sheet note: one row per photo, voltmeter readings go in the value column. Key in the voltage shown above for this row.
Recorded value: 40 V
